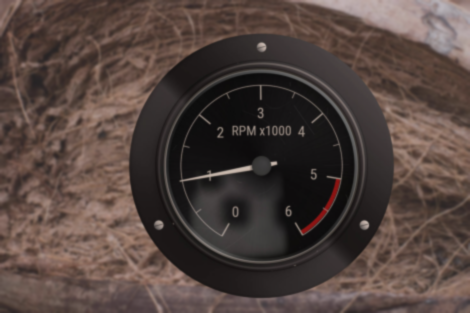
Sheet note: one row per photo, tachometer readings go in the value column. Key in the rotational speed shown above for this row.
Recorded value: 1000 rpm
